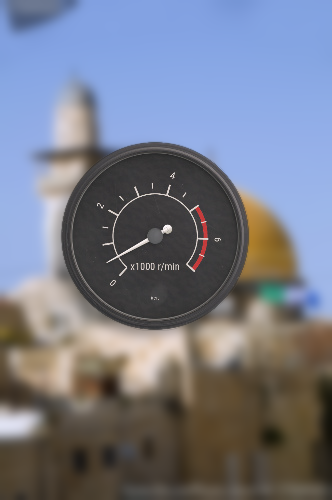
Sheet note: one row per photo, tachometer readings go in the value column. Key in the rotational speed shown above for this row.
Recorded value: 500 rpm
